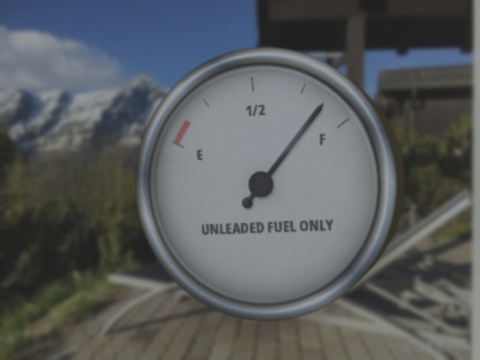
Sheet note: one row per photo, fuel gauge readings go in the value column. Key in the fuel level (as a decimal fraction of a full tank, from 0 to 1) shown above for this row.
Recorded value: 0.875
